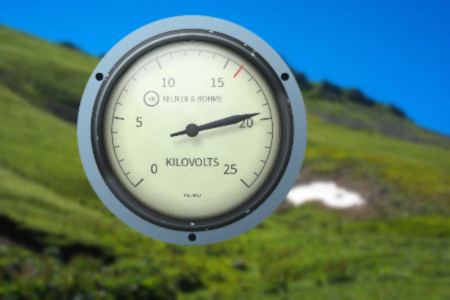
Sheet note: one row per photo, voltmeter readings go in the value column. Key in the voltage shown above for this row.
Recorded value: 19.5 kV
